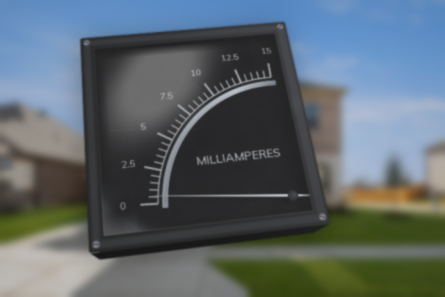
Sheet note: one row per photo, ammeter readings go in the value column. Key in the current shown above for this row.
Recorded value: 0.5 mA
